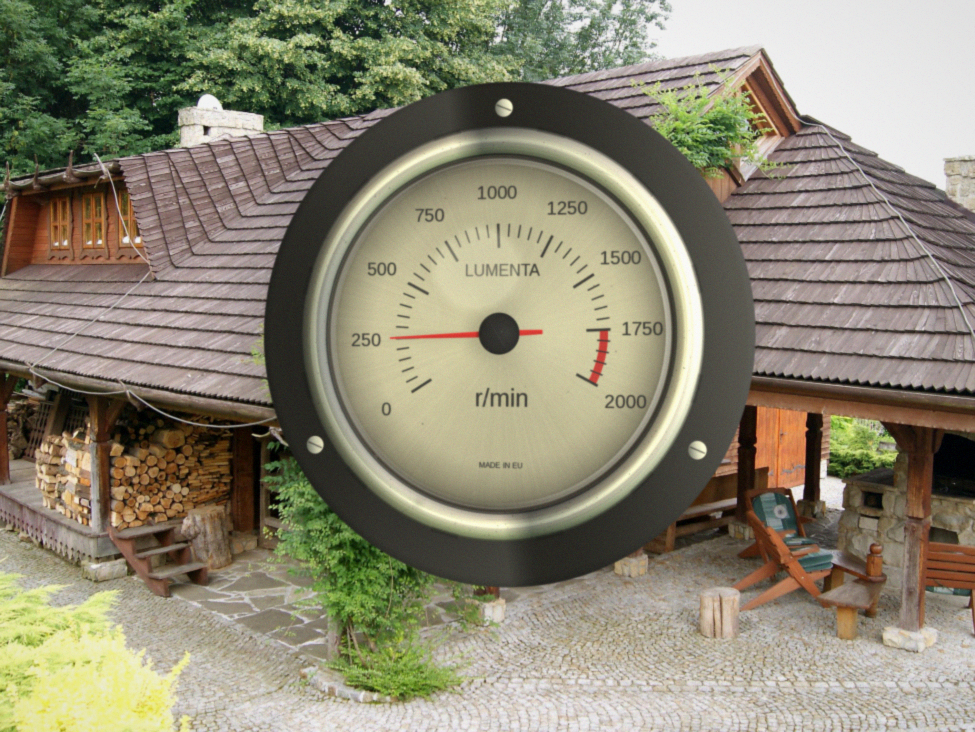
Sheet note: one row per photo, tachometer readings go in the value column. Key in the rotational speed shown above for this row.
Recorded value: 250 rpm
